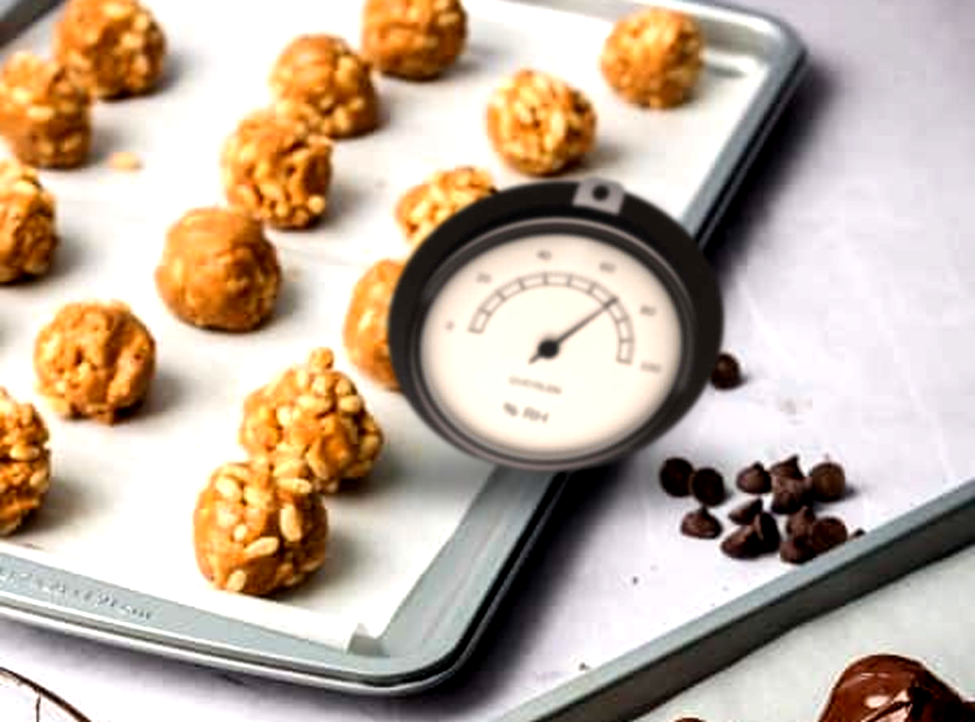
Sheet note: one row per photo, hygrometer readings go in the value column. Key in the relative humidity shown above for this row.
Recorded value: 70 %
